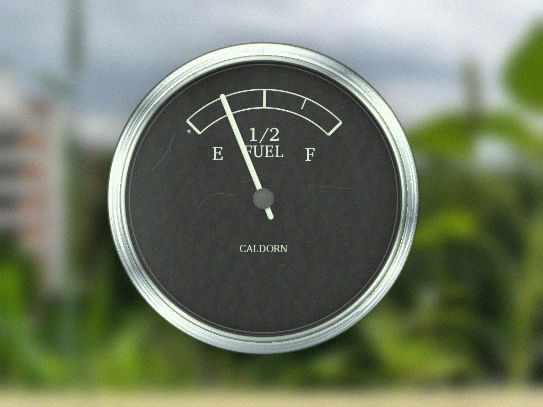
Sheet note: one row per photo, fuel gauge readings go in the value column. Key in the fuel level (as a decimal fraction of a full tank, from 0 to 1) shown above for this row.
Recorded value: 0.25
